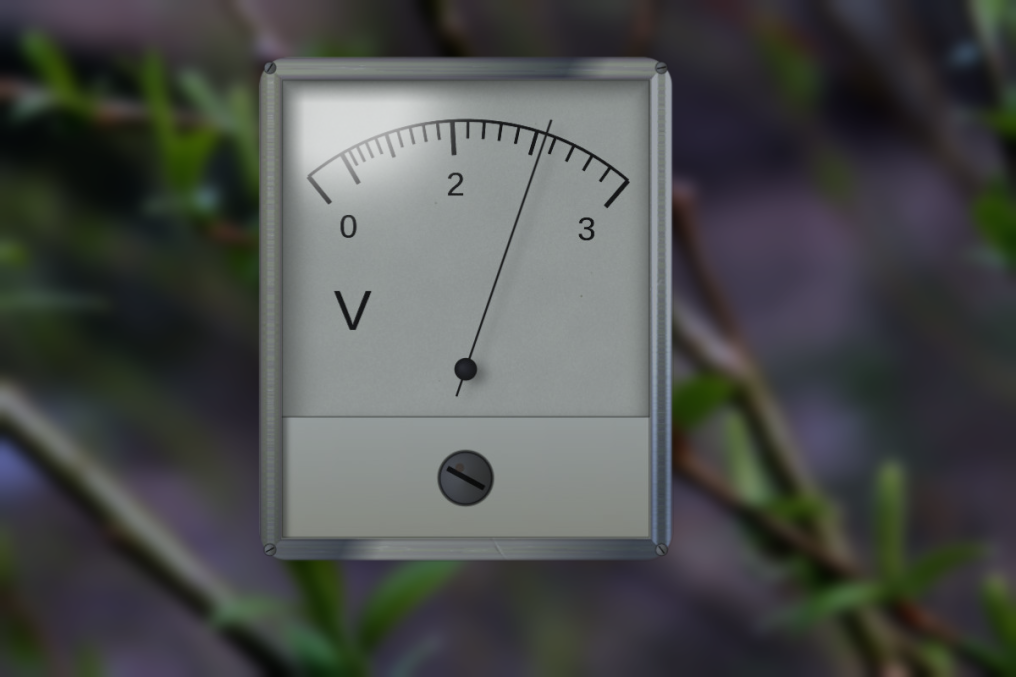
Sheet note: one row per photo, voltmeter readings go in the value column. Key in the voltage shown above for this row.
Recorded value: 2.55 V
